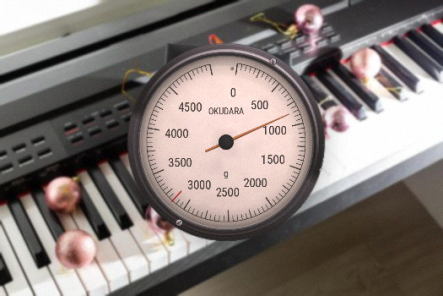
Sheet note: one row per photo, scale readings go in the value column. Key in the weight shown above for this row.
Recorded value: 850 g
